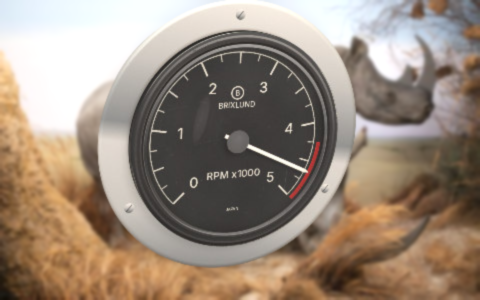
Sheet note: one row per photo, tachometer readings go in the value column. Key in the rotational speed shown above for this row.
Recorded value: 4625 rpm
